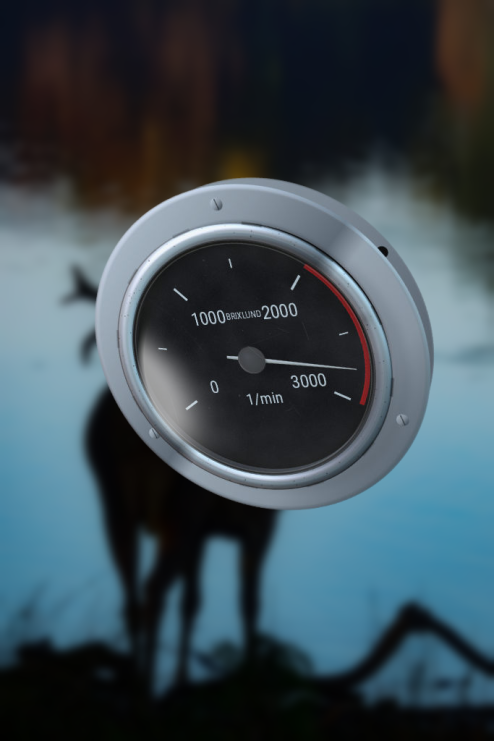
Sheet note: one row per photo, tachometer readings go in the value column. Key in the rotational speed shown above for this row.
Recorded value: 2750 rpm
